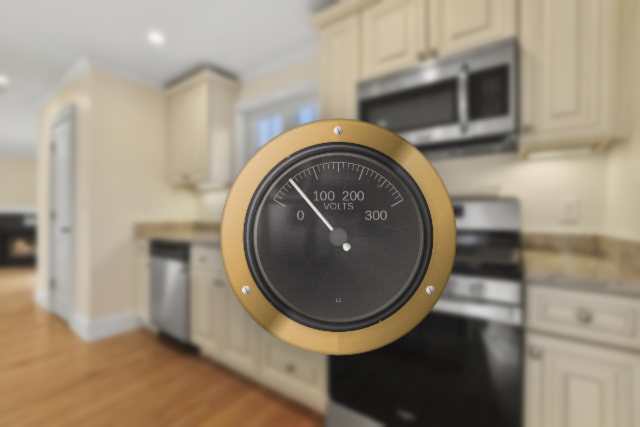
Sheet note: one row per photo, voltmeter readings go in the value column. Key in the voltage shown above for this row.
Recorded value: 50 V
